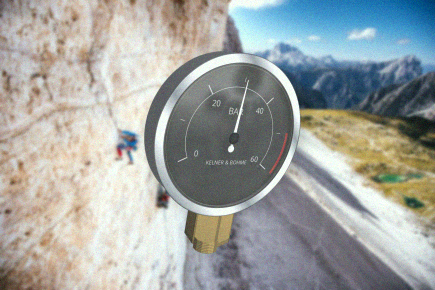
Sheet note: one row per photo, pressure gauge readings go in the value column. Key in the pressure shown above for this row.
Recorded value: 30 bar
